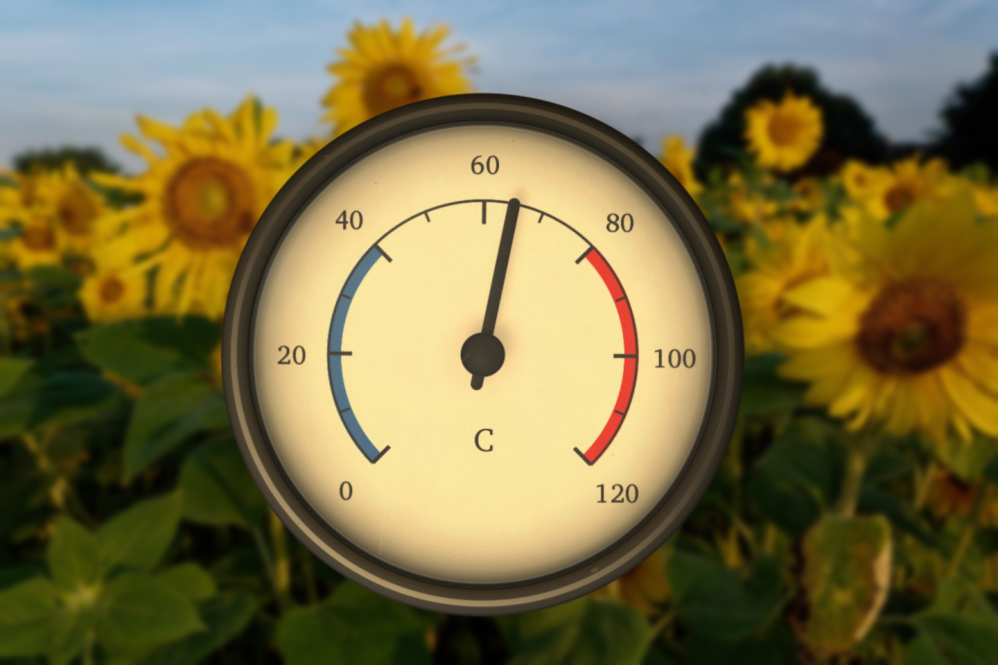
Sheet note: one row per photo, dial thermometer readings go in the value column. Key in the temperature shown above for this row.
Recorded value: 65 °C
